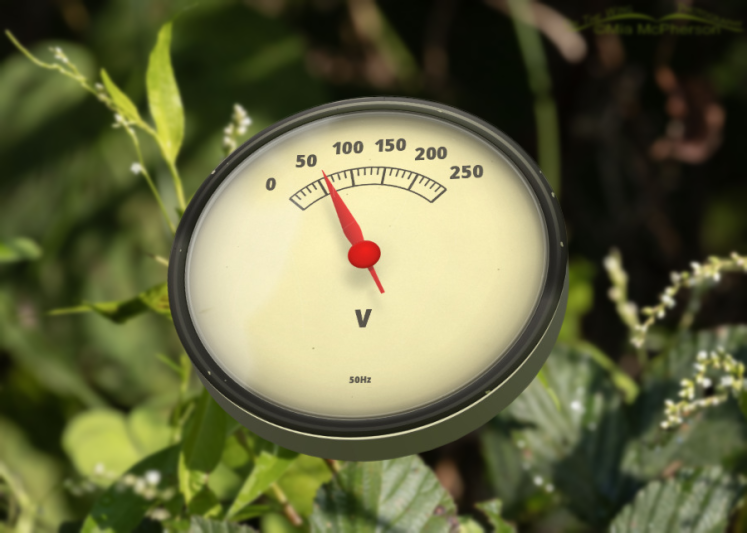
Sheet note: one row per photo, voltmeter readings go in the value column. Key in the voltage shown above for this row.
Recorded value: 60 V
